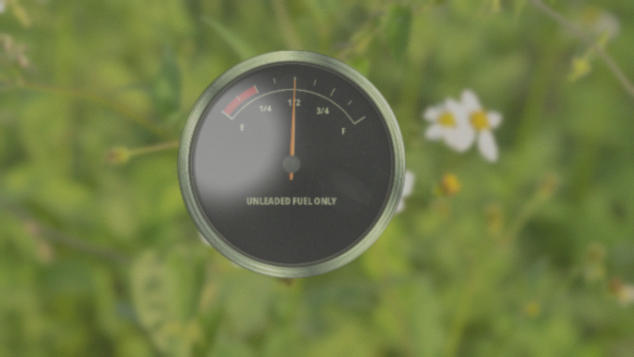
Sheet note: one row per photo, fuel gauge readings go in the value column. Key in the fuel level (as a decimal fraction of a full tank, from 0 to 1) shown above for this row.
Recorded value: 0.5
